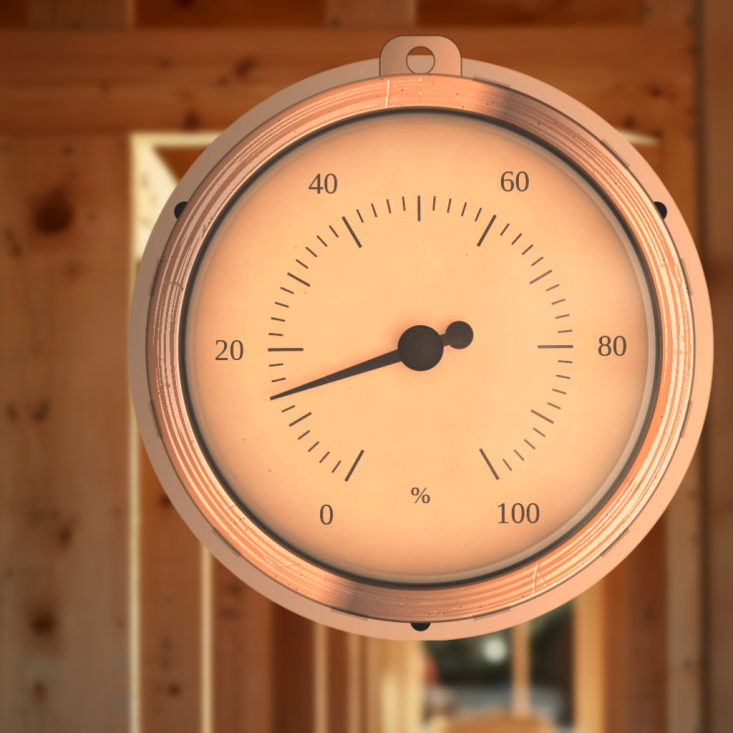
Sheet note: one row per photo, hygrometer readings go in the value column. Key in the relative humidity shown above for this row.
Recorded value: 14 %
